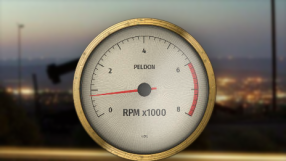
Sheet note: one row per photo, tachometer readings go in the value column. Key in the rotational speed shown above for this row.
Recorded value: 800 rpm
